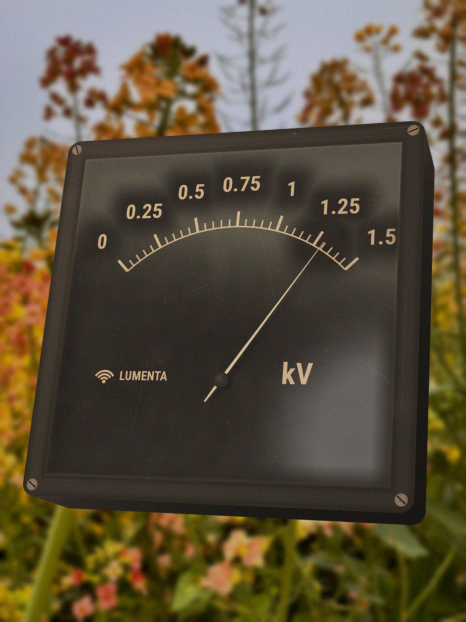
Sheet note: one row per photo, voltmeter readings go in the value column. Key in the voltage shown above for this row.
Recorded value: 1.3 kV
